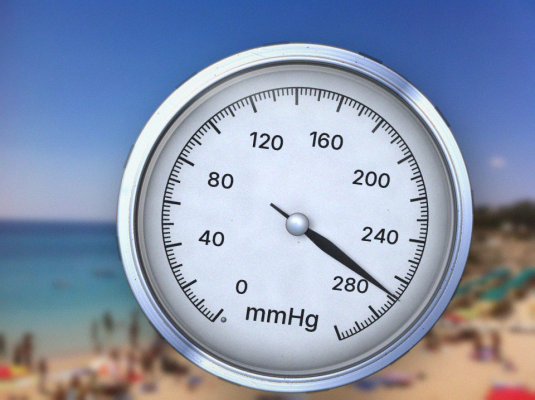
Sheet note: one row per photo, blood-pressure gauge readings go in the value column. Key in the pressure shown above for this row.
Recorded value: 268 mmHg
